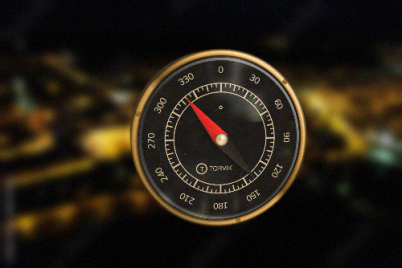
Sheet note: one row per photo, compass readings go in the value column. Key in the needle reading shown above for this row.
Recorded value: 320 °
